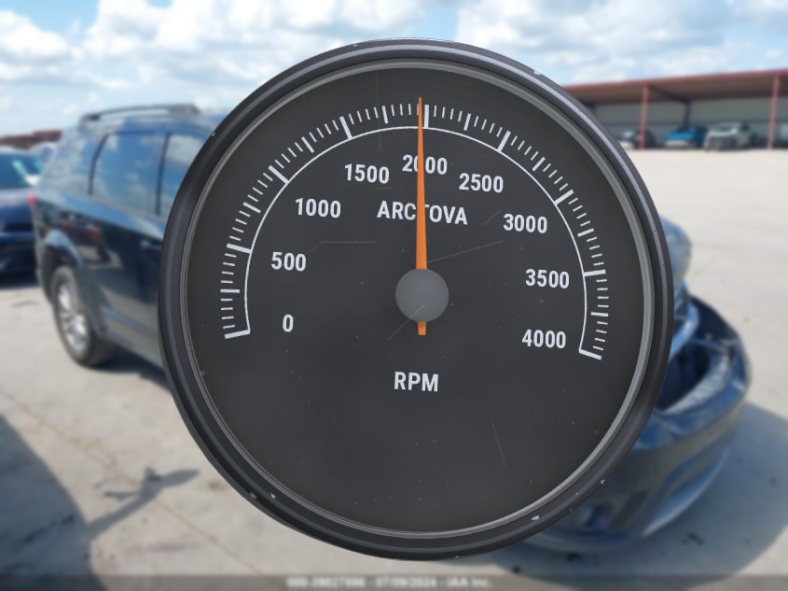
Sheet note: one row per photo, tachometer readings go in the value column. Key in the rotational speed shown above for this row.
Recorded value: 1950 rpm
